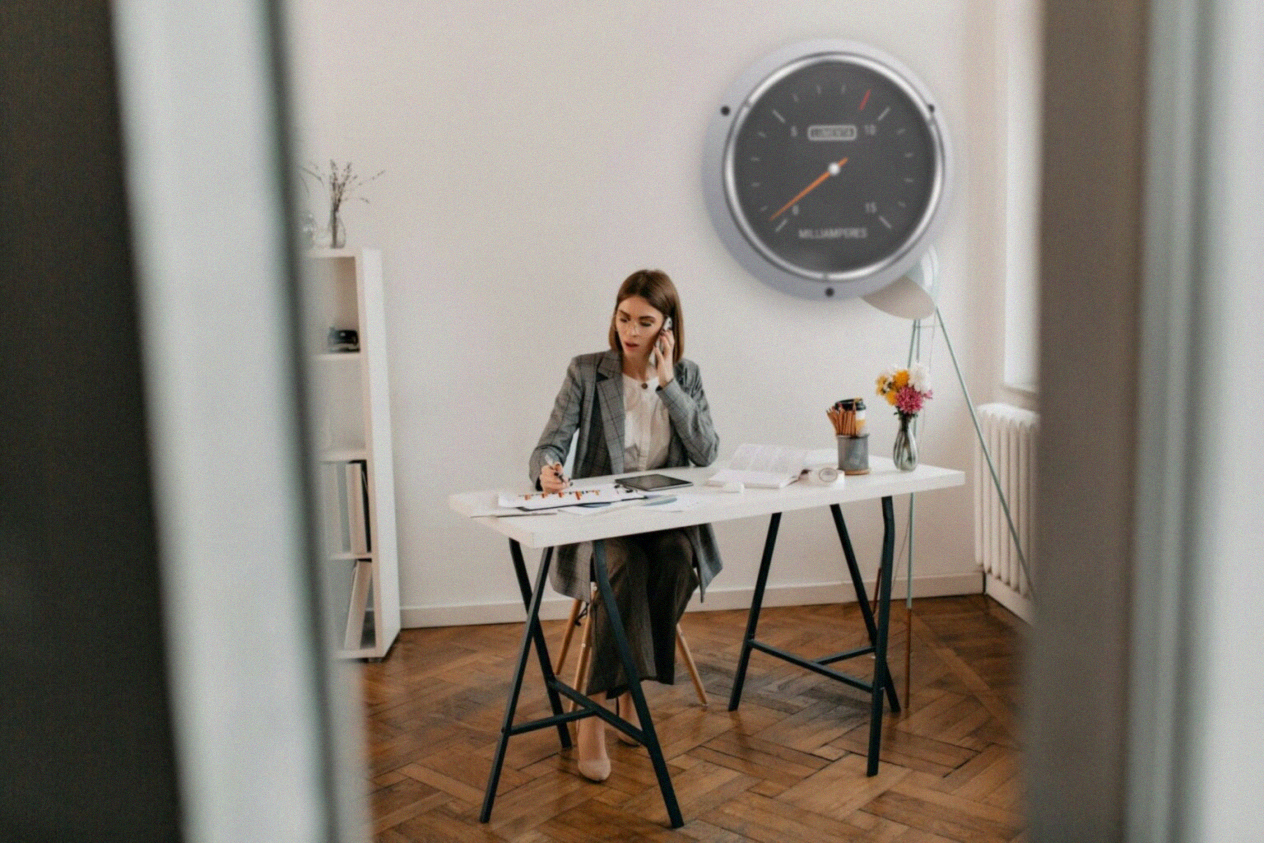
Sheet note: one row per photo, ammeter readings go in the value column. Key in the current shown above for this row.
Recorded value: 0.5 mA
